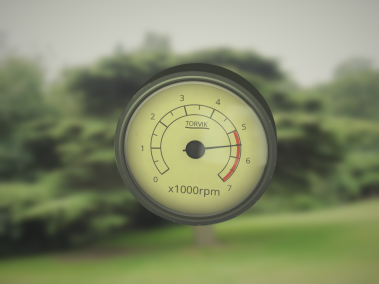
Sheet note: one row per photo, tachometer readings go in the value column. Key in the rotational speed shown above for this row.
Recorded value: 5500 rpm
